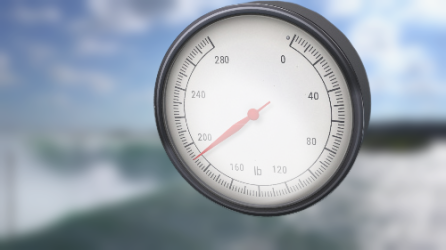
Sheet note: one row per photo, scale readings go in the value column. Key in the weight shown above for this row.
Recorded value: 190 lb
